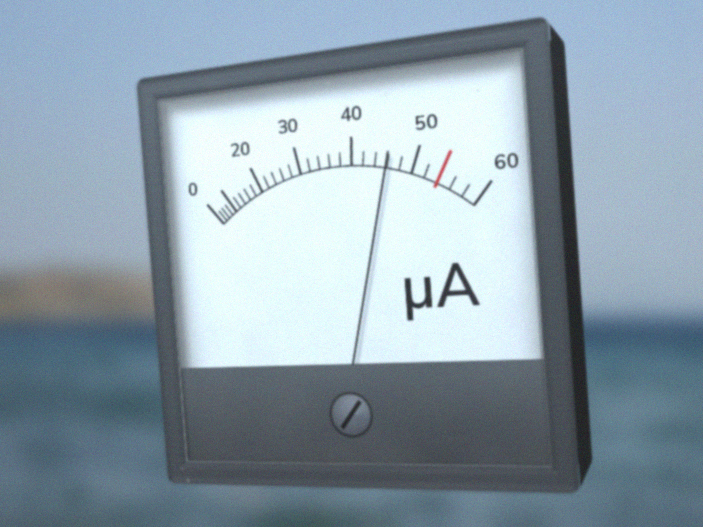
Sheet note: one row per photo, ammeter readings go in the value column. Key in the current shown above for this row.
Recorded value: 46 µA
